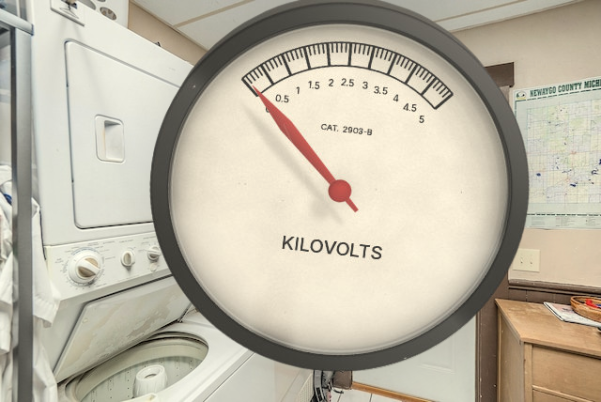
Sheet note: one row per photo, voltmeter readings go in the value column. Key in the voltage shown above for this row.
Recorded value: 0.1 kV
